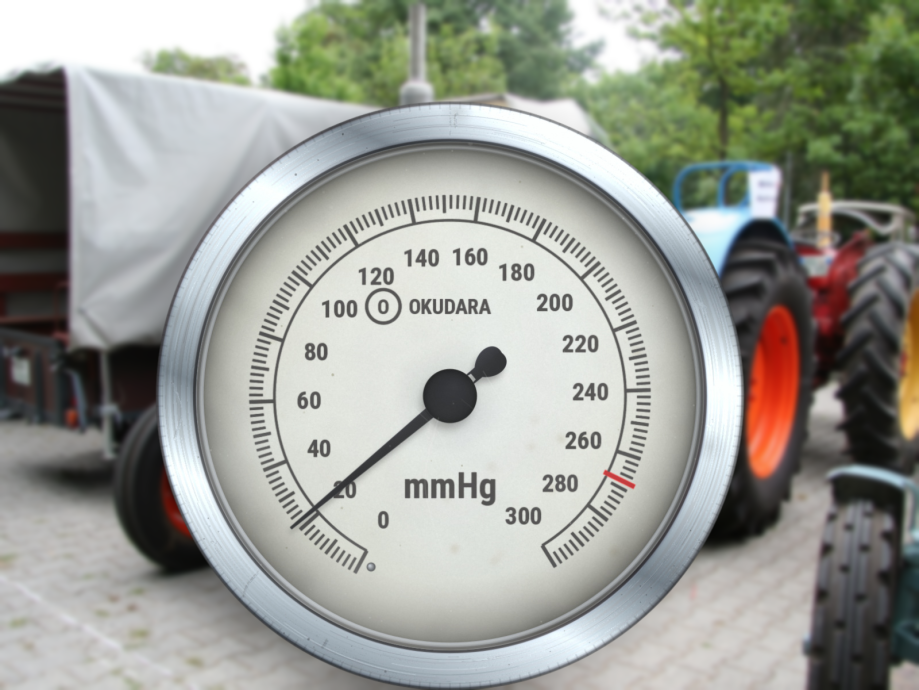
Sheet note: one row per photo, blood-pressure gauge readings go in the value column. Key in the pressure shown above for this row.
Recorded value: 22 mmHg
